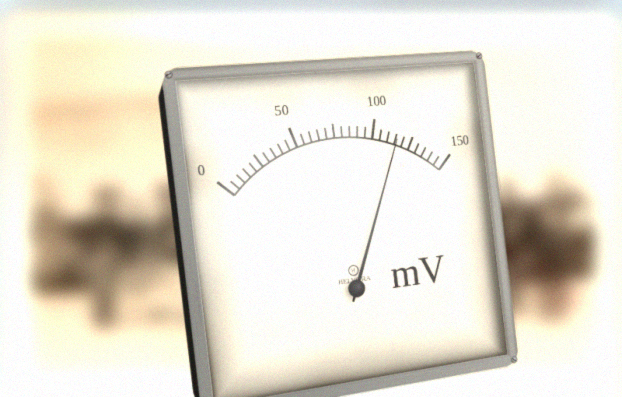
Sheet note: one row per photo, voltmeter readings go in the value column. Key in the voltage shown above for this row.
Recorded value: 115 mV
